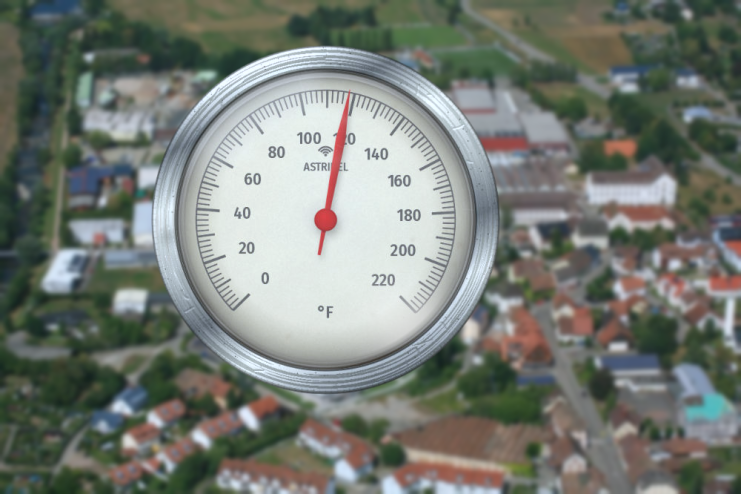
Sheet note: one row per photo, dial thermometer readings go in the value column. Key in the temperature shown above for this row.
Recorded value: 118 °F
